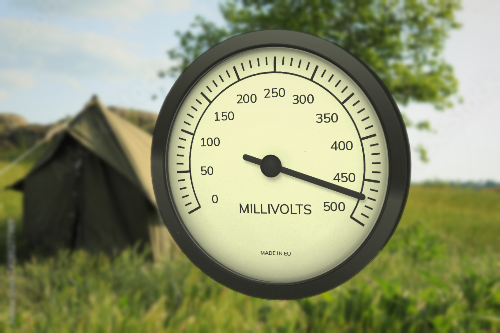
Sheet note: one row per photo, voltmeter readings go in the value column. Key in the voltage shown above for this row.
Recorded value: 470 mV
